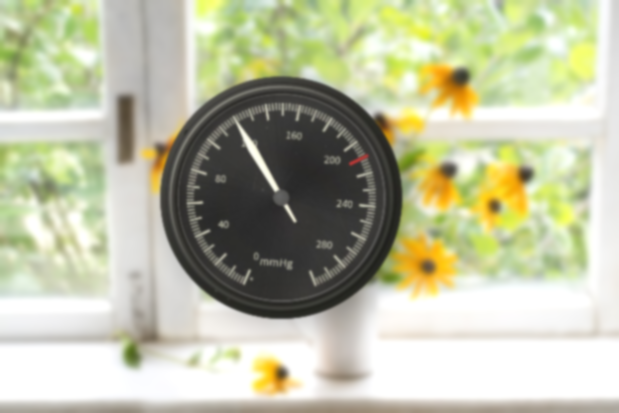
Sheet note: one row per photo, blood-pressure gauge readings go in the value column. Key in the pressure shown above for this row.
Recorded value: 120 mmHg
